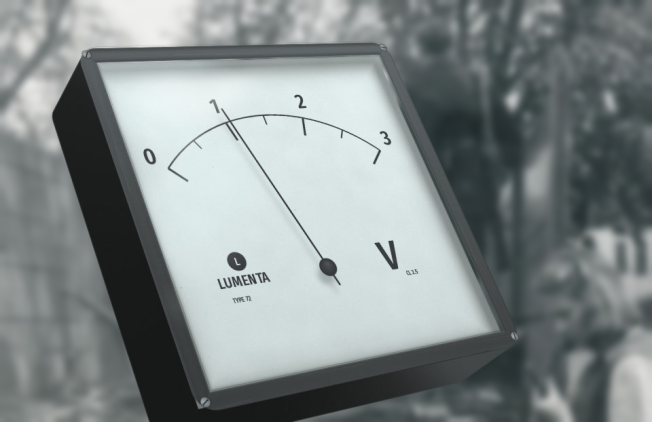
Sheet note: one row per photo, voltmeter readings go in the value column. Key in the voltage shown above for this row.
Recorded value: 1 V
